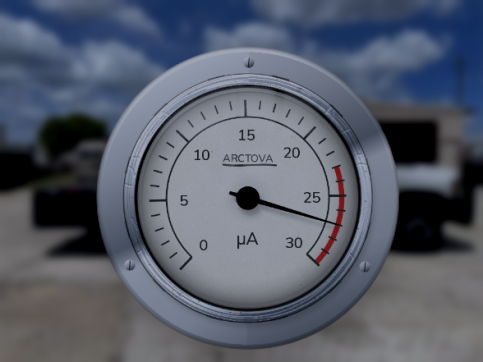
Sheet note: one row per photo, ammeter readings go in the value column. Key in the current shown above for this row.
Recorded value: 27 µA
